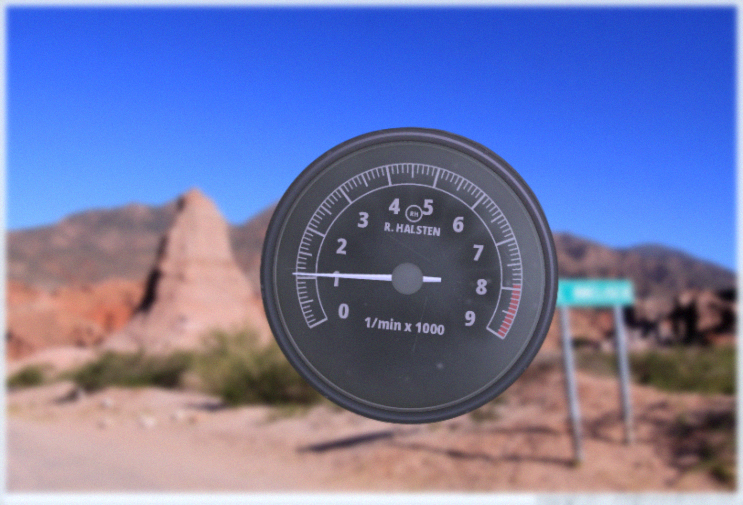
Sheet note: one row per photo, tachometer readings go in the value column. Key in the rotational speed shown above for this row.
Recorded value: 1100 rpm
